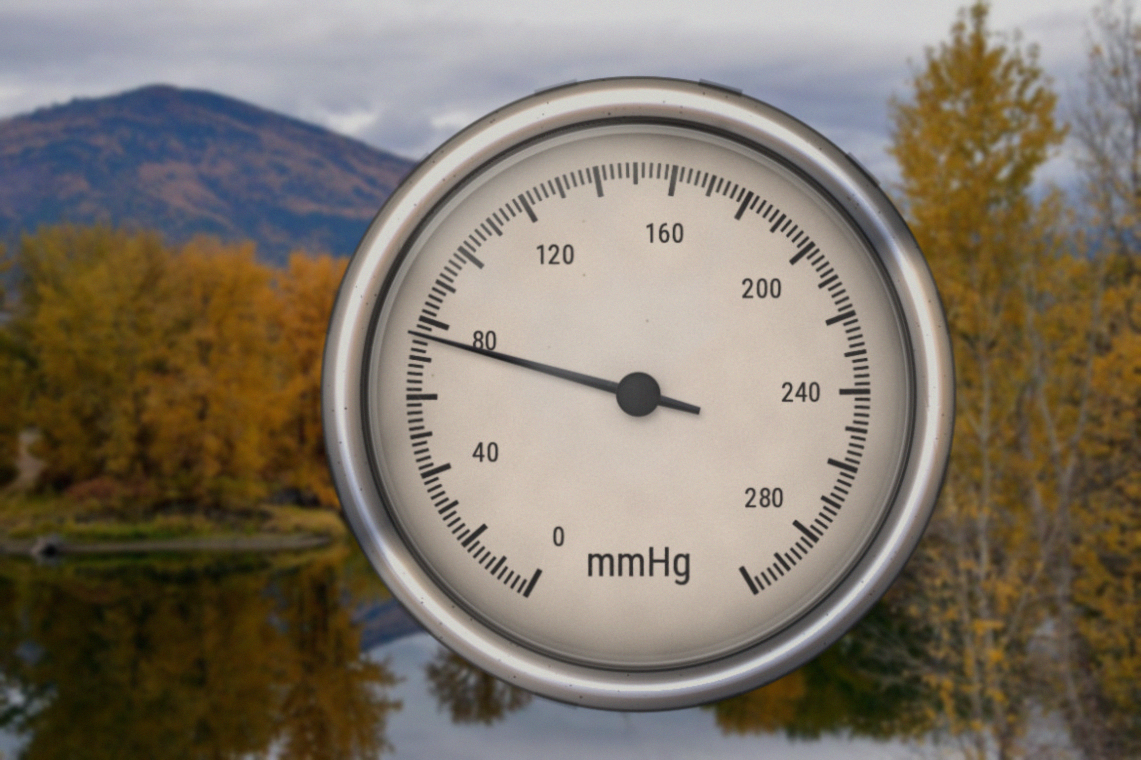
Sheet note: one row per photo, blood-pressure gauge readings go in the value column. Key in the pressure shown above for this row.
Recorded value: 76 mmHg
